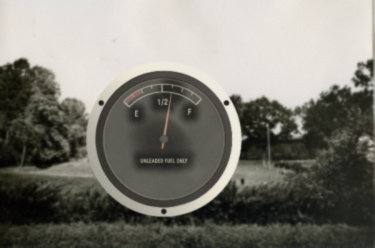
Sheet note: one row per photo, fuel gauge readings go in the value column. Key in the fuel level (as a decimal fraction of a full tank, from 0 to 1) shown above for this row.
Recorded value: 0.625
